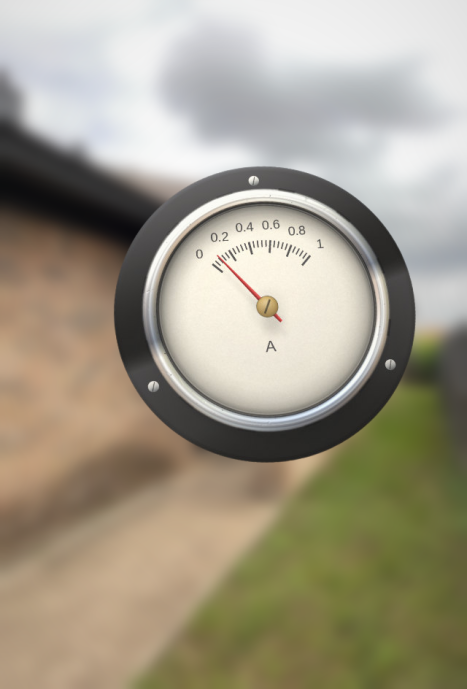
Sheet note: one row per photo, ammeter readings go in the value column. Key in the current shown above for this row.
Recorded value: 0.08 A
